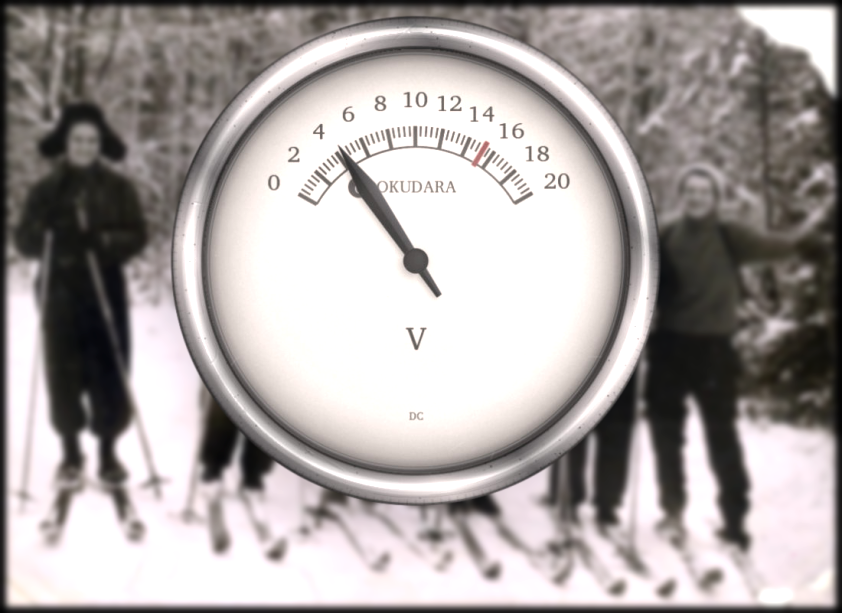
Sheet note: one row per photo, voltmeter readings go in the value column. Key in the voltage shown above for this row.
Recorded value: 4.4 V
